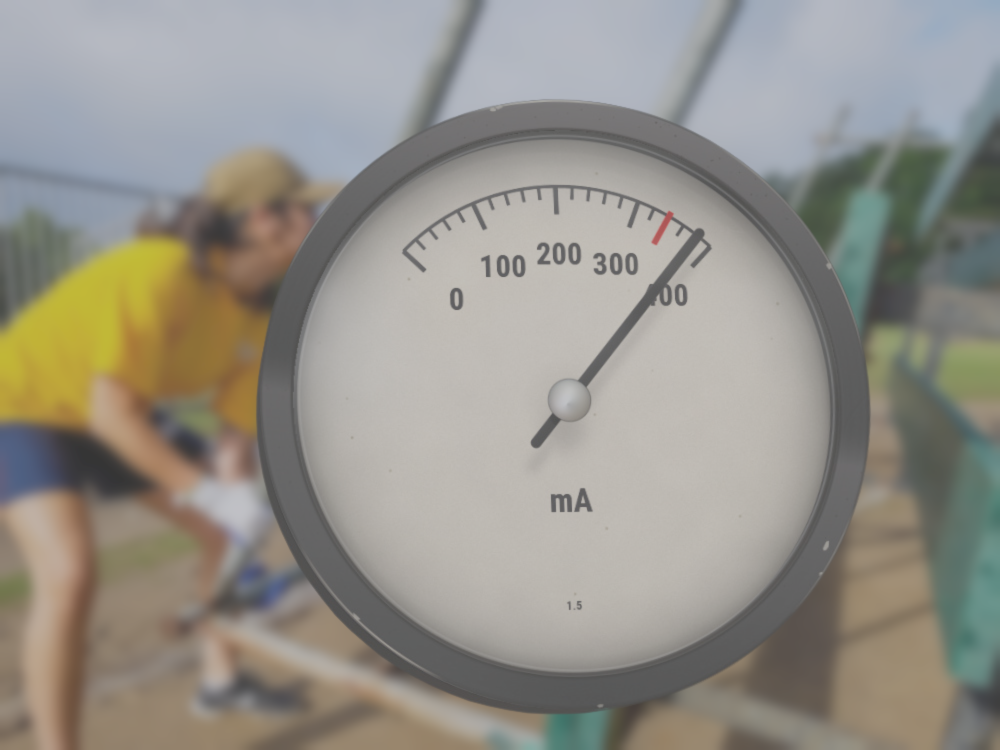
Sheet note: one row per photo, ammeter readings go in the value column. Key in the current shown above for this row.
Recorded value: 380 mA
